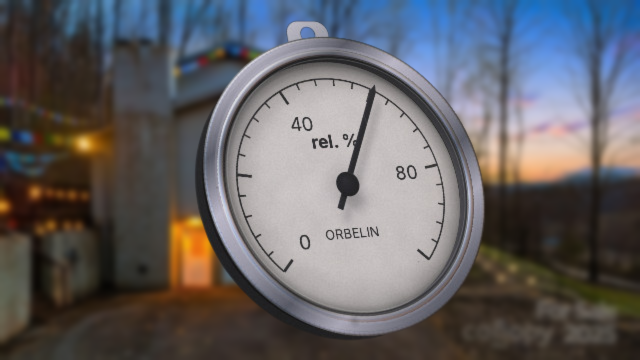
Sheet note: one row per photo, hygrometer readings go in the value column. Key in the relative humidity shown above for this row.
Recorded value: 60 %
